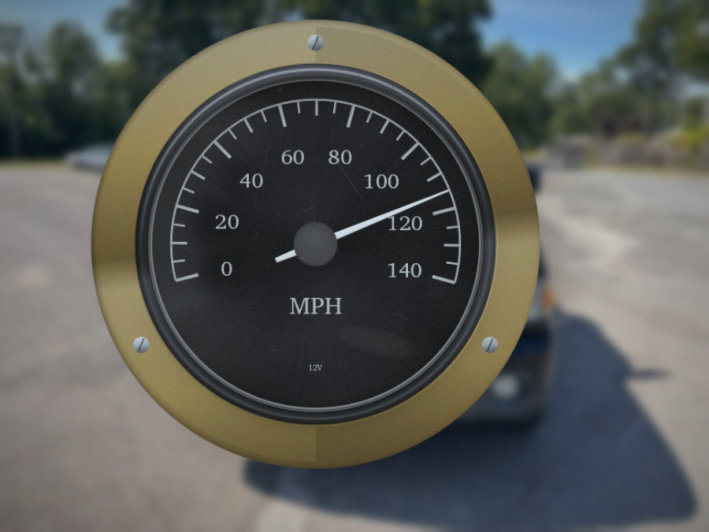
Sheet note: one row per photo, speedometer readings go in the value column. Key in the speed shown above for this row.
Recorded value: 115 mph
